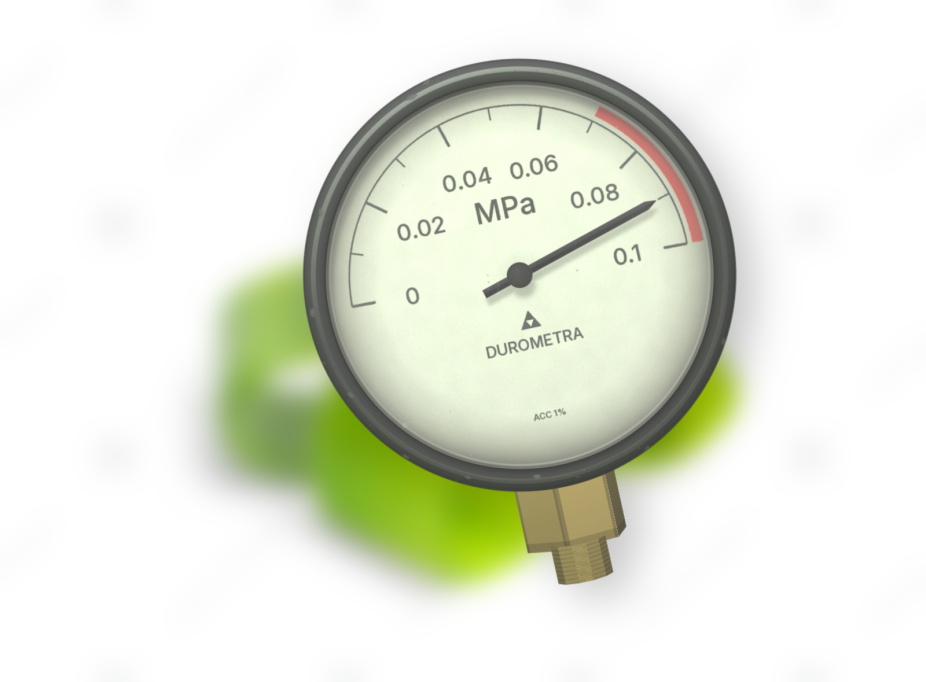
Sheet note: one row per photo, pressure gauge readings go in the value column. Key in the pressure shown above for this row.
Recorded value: 0.09 MPa
